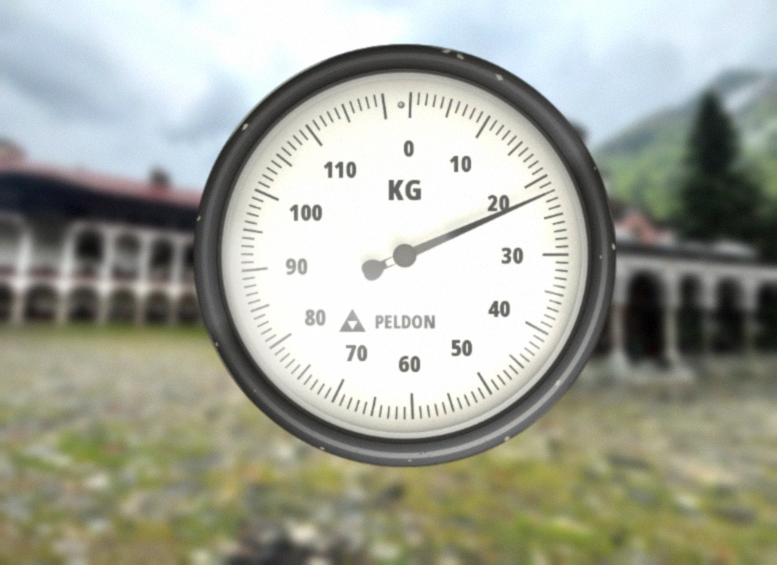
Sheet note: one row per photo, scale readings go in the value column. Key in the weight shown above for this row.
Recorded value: 22 kg
